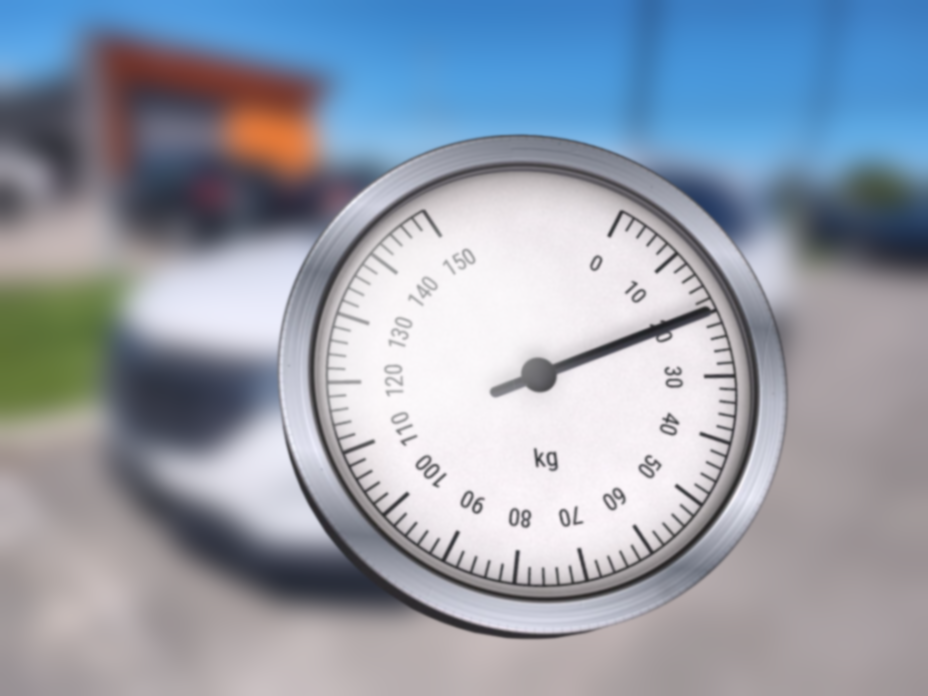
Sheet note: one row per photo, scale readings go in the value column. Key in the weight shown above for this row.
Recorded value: 20 kg
